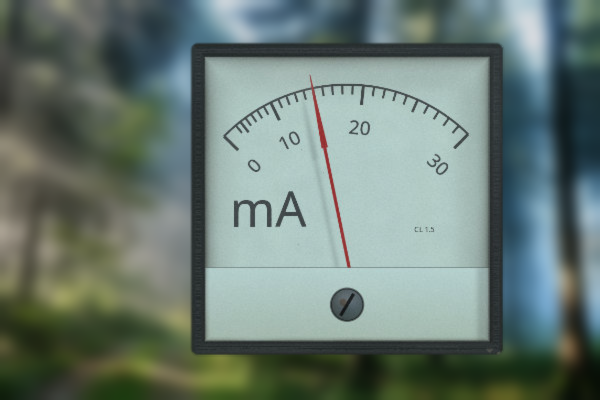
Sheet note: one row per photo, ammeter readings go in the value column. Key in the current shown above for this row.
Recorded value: 15 mA
